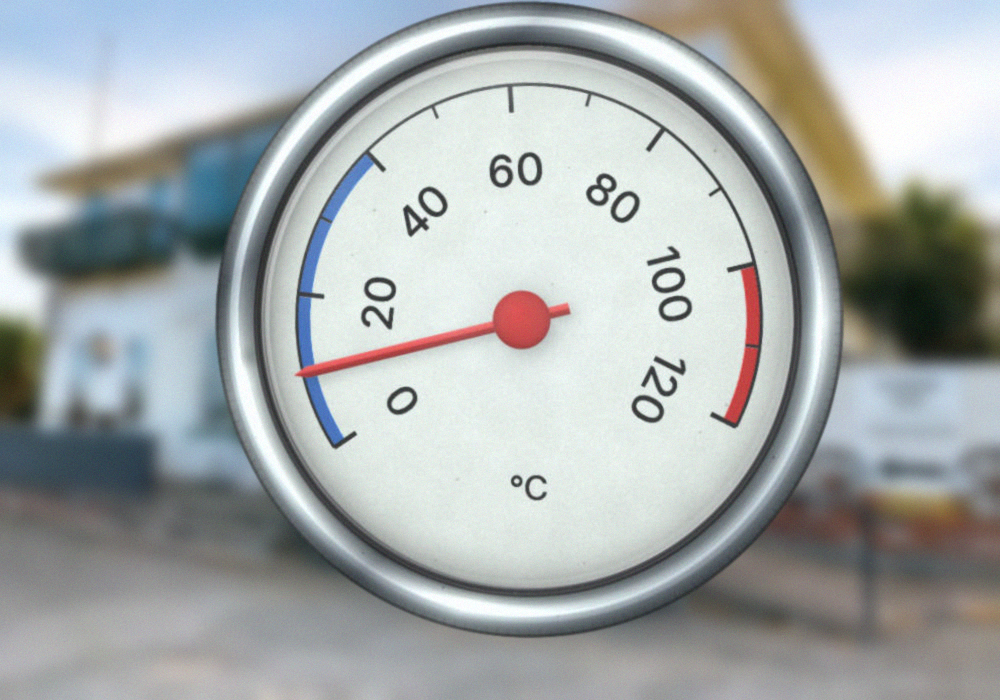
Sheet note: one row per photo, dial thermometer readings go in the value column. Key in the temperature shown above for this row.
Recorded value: 10 °C
